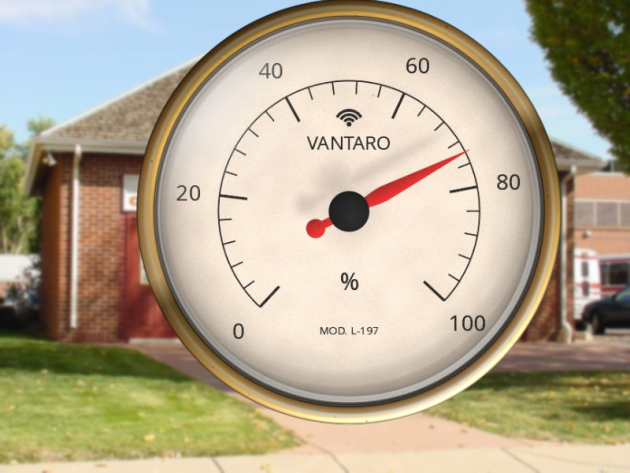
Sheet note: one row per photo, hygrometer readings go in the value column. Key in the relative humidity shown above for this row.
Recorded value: 74 %
